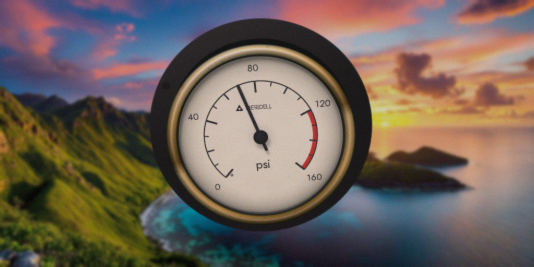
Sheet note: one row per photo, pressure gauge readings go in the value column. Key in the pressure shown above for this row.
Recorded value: 70 psi
